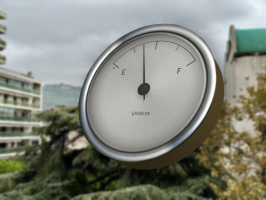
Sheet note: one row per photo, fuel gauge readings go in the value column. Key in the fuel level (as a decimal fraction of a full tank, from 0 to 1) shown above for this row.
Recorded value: 0.375
